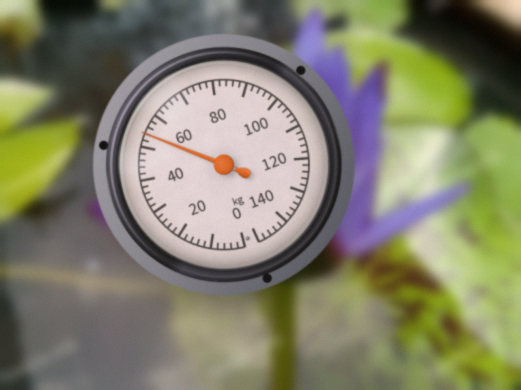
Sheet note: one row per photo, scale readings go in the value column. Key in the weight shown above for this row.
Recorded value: 54 kg
